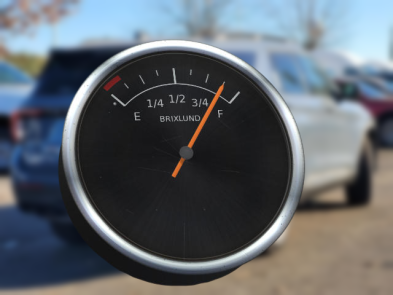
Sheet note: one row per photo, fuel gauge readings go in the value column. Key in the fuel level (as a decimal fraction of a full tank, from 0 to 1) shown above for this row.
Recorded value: 0.875
